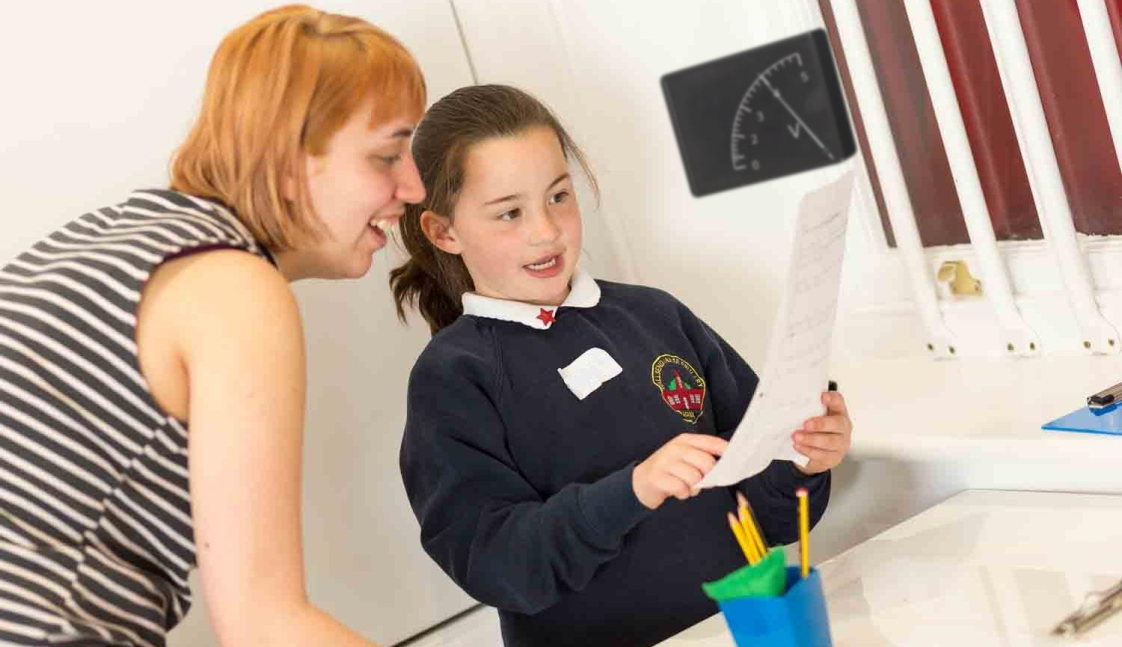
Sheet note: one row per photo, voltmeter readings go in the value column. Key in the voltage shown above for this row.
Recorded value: 4 V
